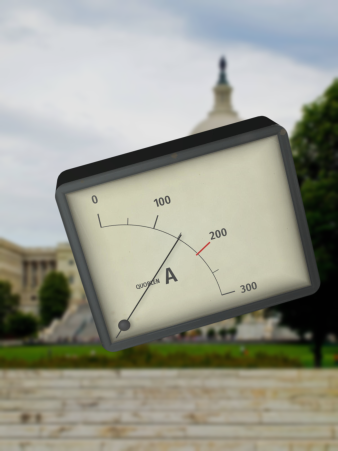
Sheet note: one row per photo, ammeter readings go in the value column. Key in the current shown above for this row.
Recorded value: 150 A
